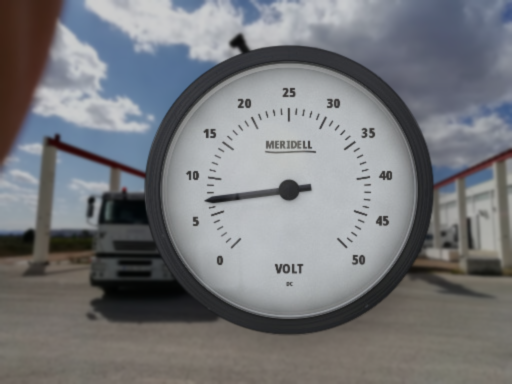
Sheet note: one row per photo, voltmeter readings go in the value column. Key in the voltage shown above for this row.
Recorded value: 7 V
